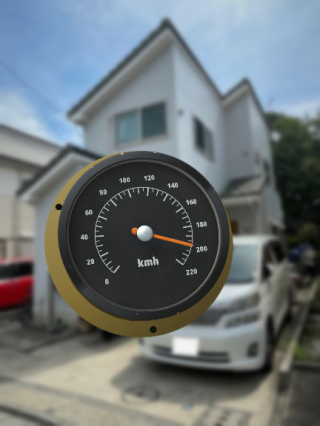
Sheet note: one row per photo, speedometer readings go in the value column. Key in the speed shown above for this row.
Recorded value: 200 km/h
